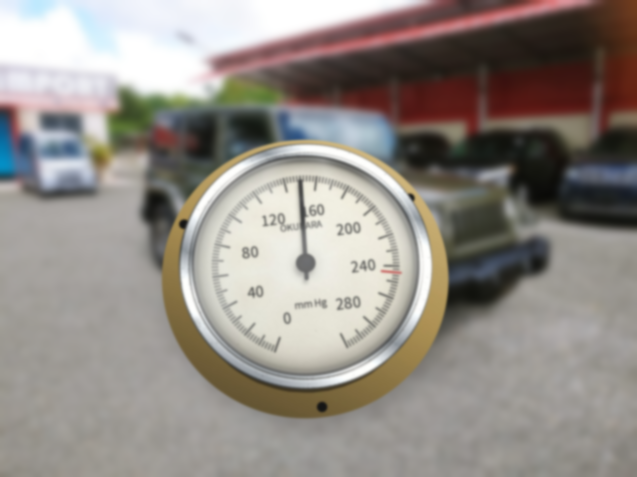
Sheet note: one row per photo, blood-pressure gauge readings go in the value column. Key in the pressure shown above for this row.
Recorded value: 150 mmHg
